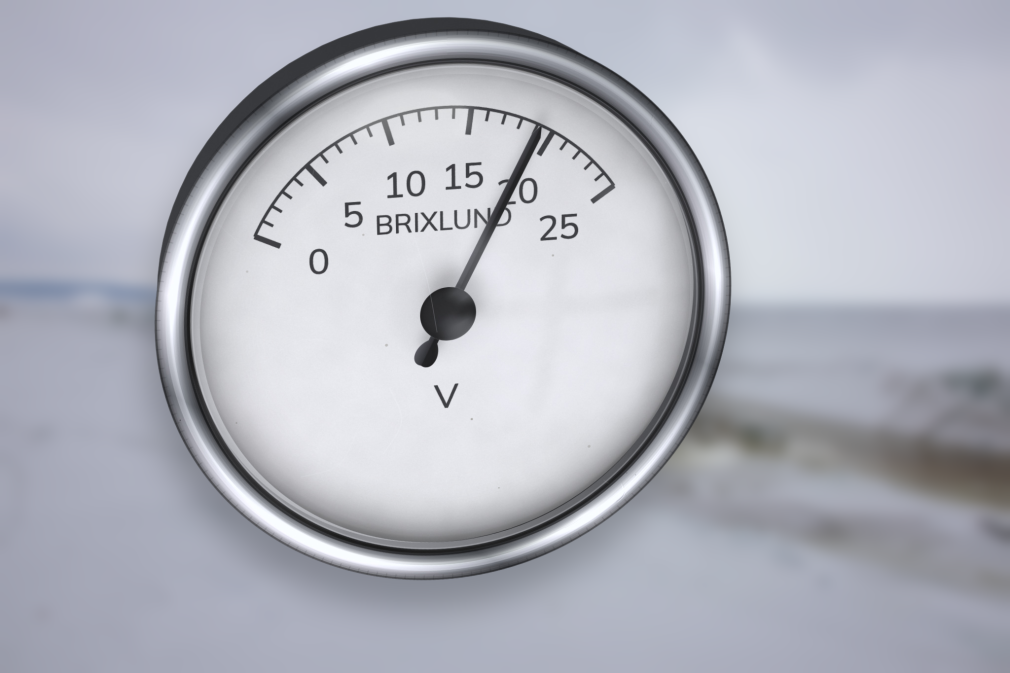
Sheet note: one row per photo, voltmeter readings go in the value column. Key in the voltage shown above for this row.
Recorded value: 19 V
